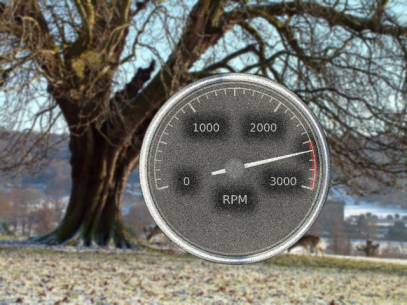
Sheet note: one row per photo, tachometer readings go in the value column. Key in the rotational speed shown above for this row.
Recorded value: 2600 rpm
